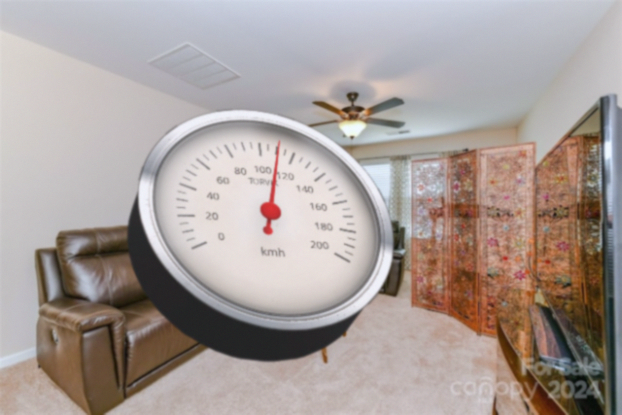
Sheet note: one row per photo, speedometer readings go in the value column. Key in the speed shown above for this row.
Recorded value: 110 km/h
